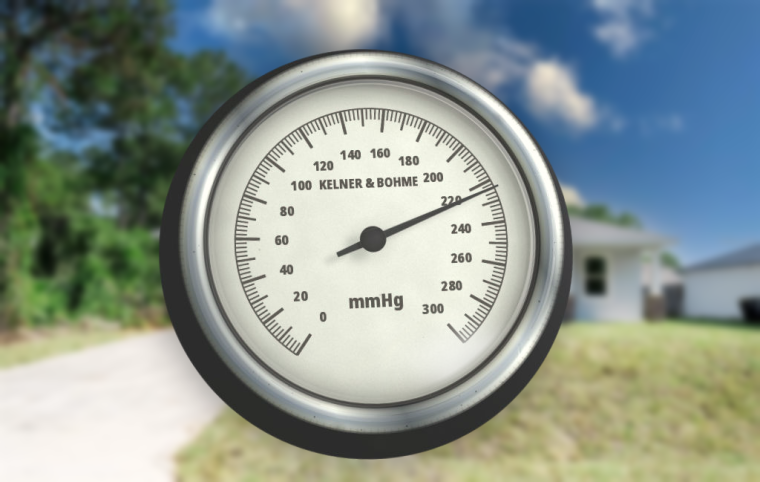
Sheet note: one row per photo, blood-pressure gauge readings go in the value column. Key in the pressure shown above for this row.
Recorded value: 224 mmHg
